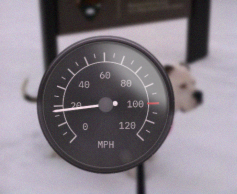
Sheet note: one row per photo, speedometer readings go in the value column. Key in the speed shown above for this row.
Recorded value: 17.5 mph
